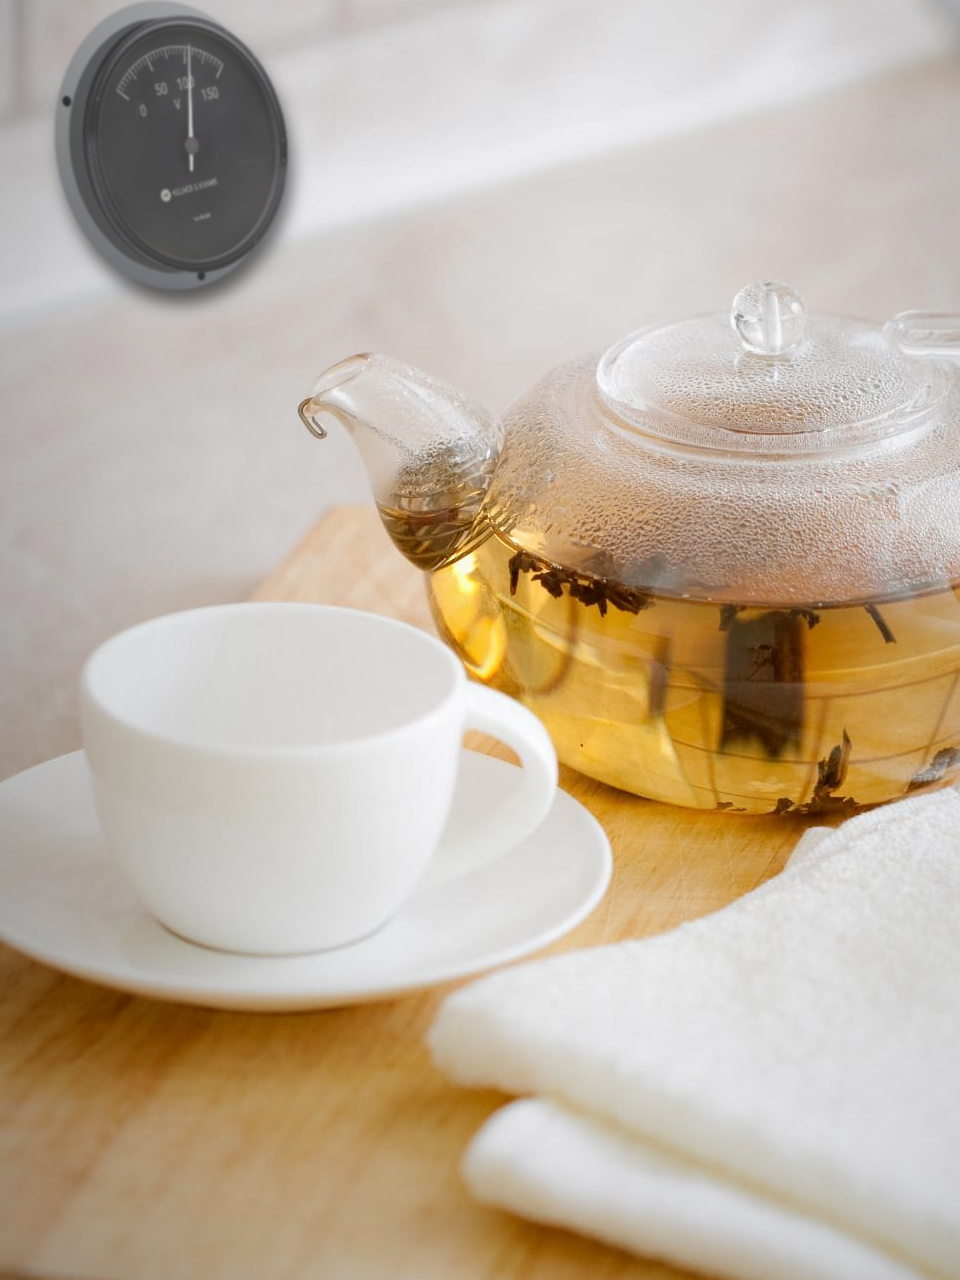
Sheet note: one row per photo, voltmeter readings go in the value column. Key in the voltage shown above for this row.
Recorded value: 100 V
